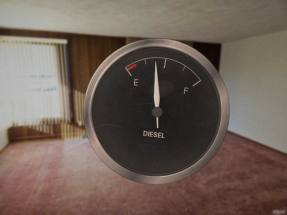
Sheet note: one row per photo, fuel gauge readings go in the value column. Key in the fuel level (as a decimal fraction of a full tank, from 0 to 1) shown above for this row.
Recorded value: 0.375
